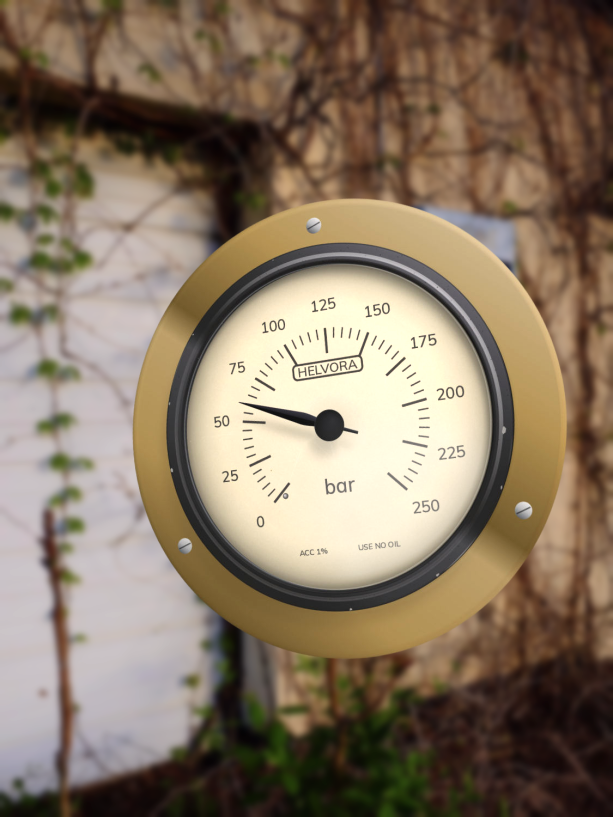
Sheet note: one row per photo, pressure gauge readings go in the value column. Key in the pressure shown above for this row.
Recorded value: 60 bar
